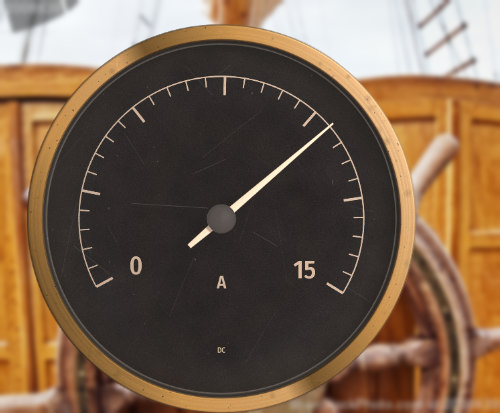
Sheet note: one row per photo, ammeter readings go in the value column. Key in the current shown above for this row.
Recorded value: 10.5 A
